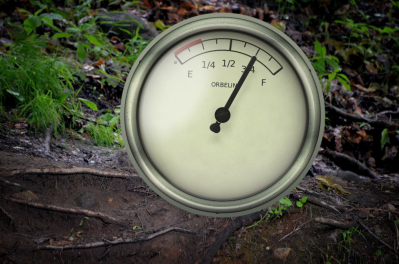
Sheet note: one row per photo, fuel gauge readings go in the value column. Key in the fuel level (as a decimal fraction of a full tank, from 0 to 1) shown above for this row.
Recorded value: 0.75
